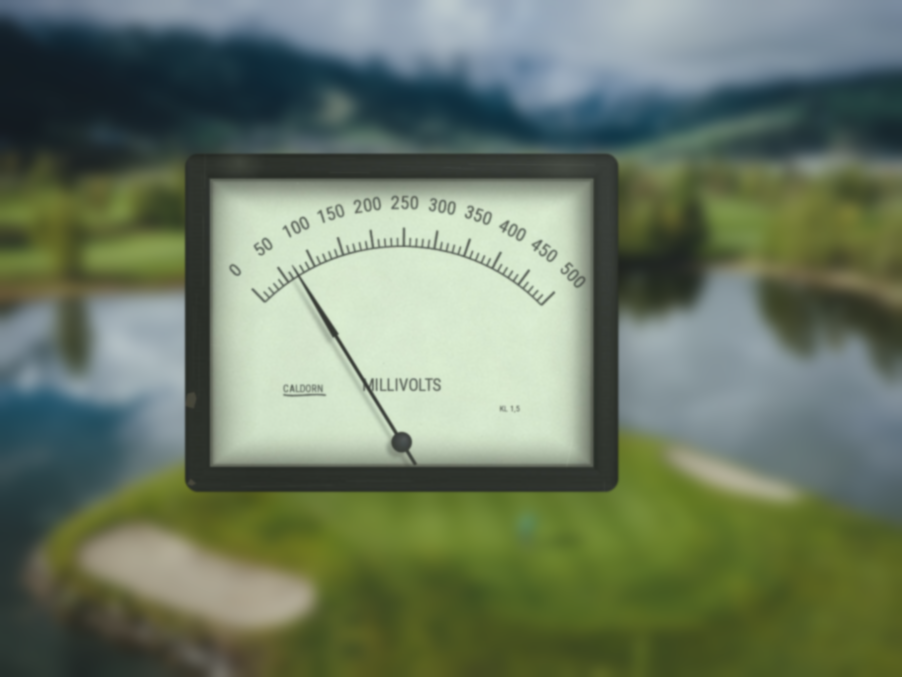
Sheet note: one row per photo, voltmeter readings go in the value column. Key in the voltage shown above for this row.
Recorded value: 70 mV
